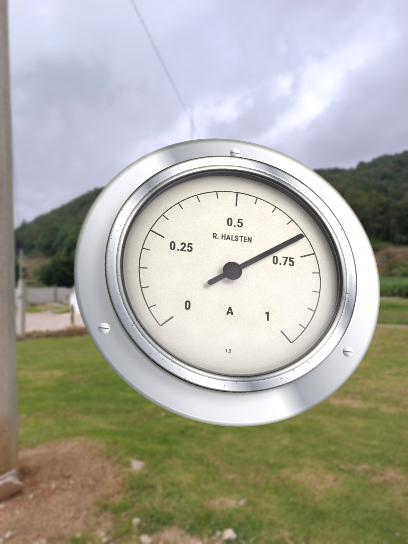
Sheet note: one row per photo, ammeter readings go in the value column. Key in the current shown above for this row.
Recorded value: 0.7 A
